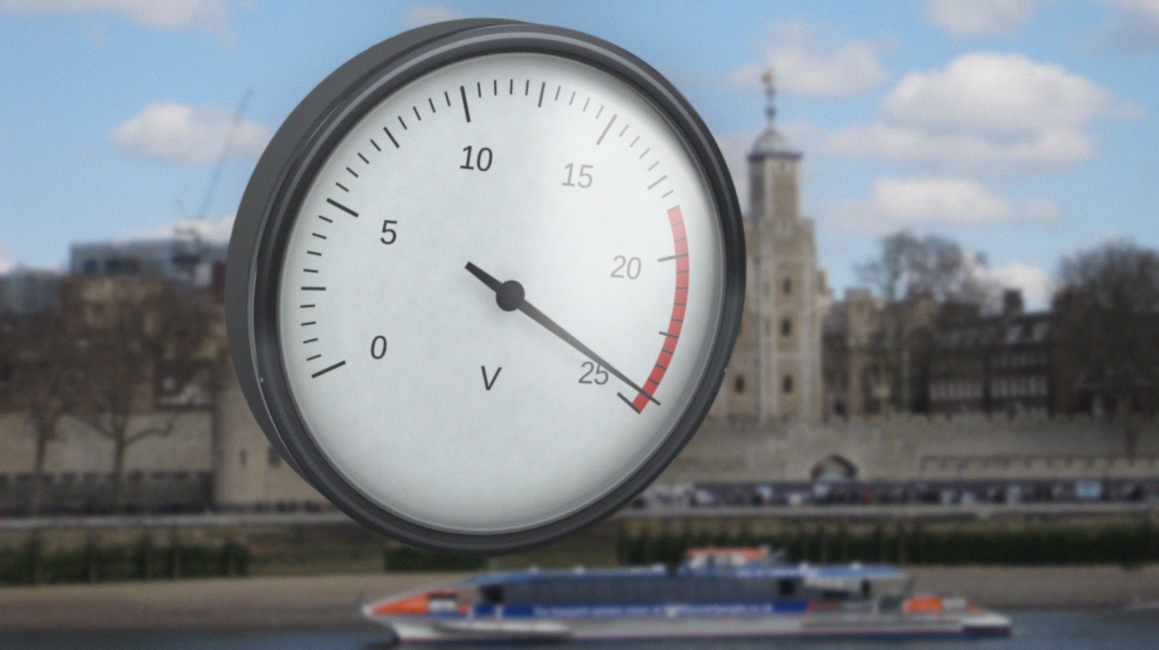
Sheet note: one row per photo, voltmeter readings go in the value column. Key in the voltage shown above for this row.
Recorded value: 24.5 V
